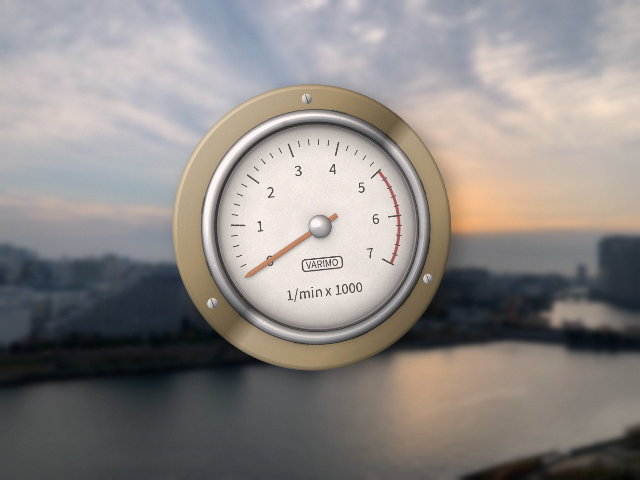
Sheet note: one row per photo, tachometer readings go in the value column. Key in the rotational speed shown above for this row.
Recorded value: 0 rpm
